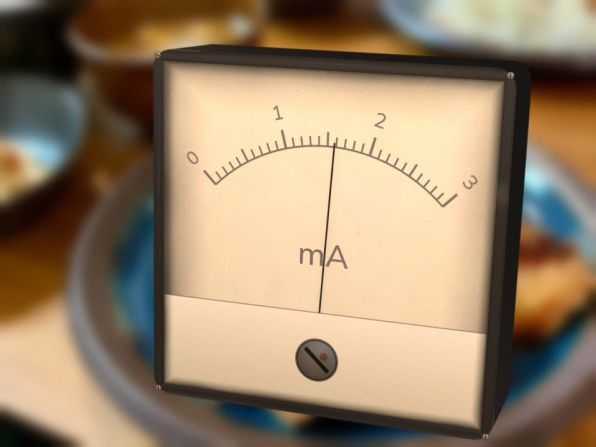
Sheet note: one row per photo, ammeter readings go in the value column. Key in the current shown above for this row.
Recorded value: 1.6 mA
